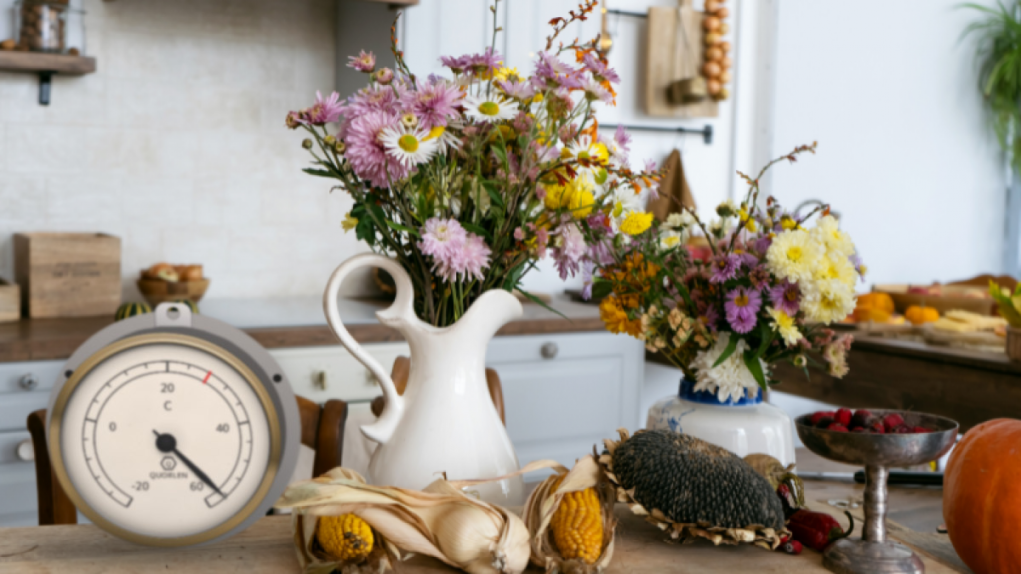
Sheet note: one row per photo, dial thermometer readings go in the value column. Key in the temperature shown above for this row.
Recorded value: 56 °C
